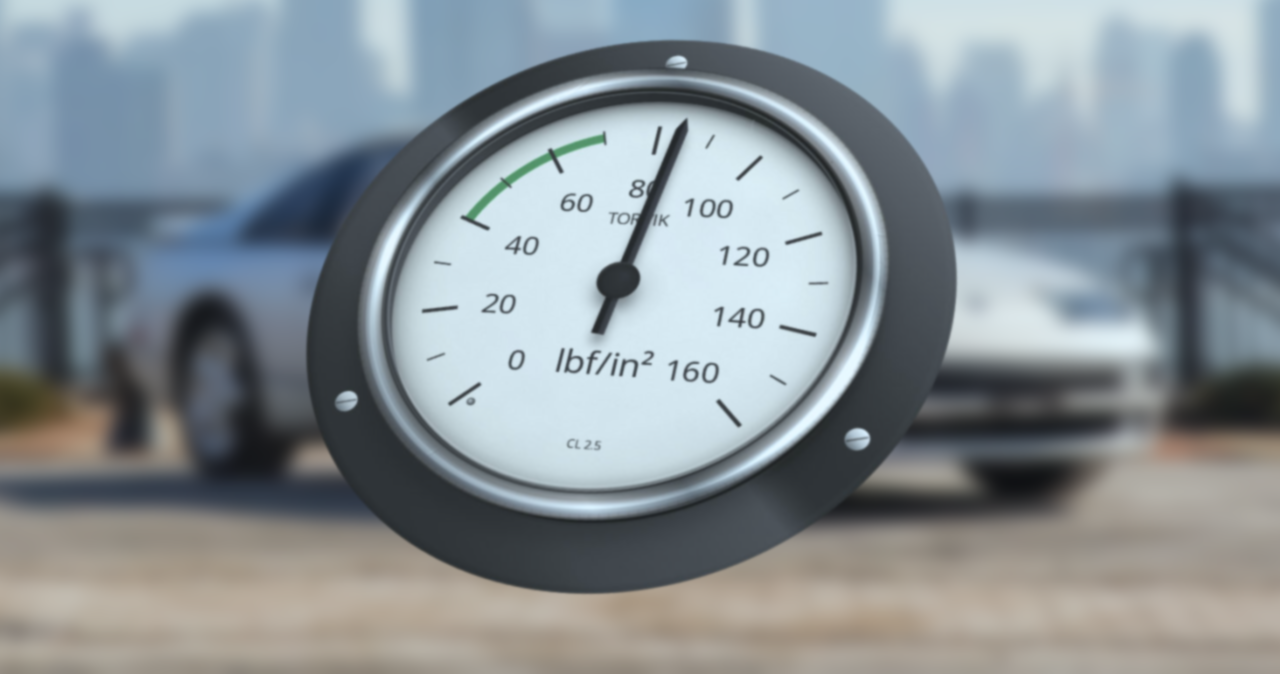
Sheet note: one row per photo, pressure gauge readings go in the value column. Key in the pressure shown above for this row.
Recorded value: 85 psi
